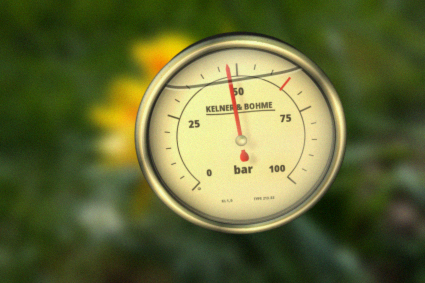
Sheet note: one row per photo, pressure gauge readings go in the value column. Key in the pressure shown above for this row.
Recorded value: 47.5 bar
